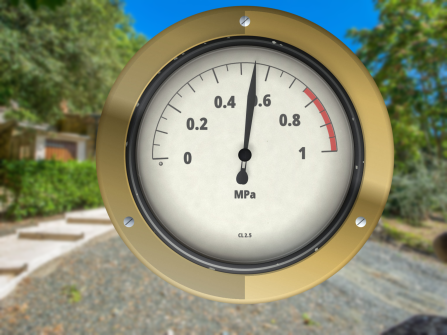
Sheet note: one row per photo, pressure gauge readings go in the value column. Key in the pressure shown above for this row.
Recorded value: 0.55 MPa
